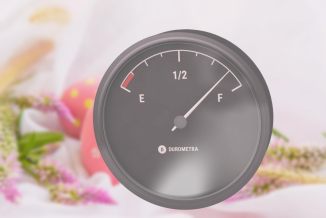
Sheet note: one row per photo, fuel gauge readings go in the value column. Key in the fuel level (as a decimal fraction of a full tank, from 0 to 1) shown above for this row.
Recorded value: 0.875
